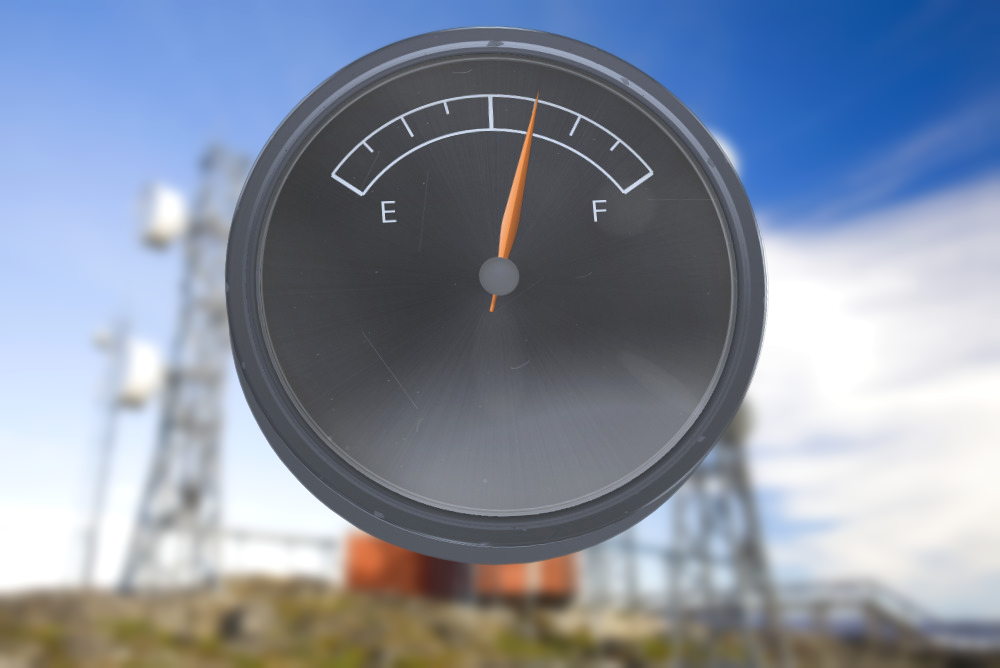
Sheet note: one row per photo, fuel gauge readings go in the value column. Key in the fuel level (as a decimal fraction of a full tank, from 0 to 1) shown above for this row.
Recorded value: 0.625
